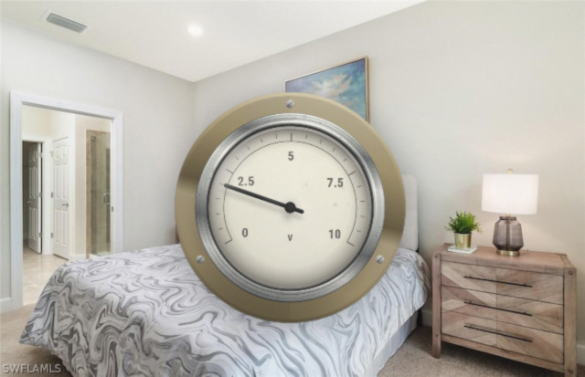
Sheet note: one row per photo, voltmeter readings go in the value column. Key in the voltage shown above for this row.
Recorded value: 2 V
